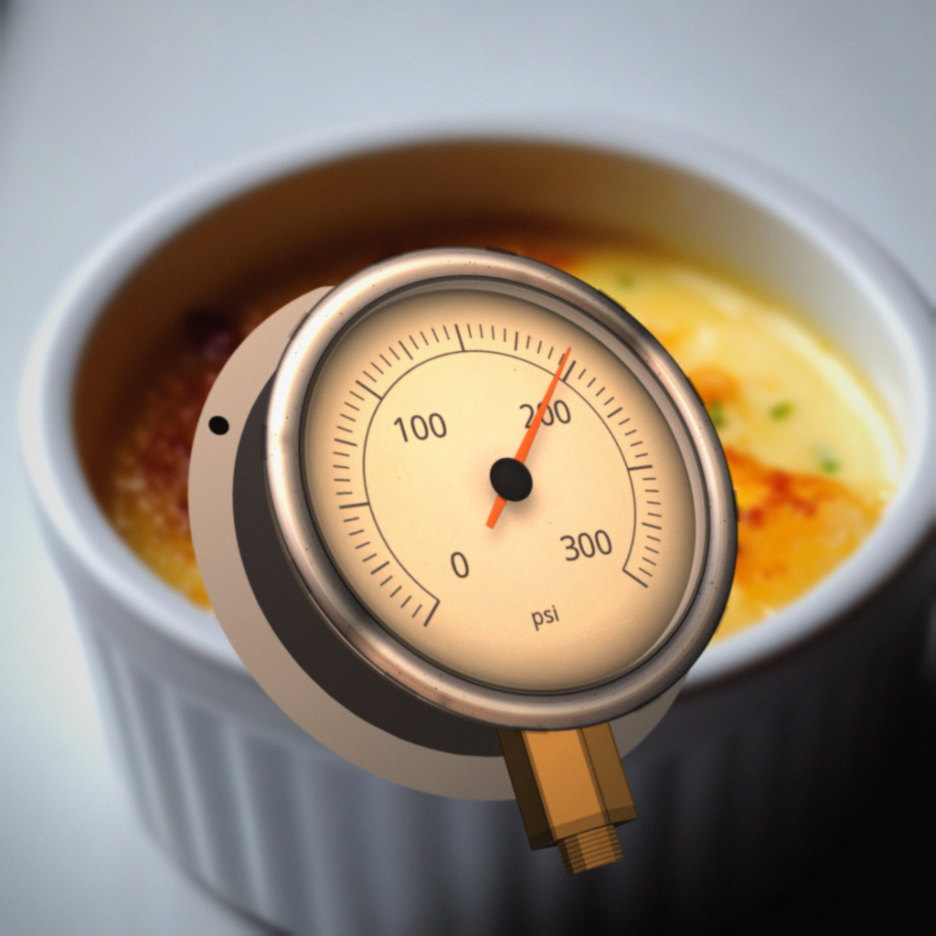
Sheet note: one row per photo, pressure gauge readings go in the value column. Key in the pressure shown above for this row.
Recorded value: 195 psi
